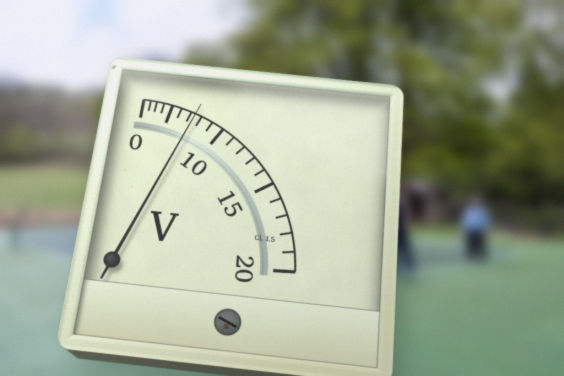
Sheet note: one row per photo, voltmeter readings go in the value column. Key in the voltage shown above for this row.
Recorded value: 7.5 V
